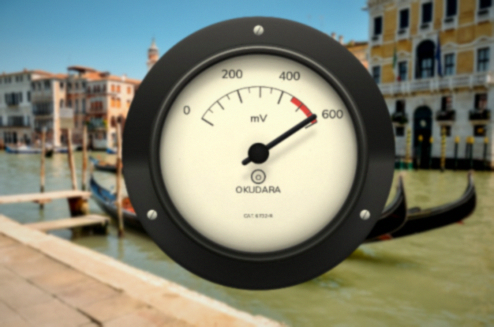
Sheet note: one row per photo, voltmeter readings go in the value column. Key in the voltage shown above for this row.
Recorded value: 575 mV
